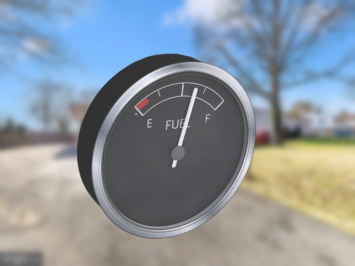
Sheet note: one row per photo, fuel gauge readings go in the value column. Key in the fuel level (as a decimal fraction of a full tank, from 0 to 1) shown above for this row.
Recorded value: 0.625
